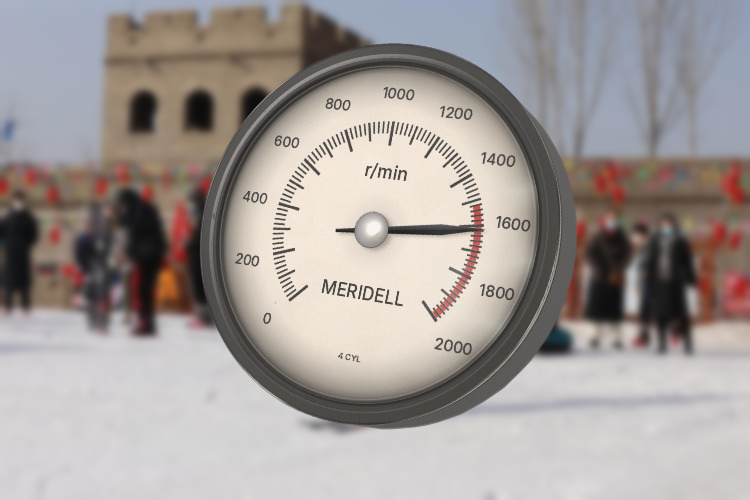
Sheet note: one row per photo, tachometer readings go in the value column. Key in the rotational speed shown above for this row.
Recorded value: 1620 rpm
